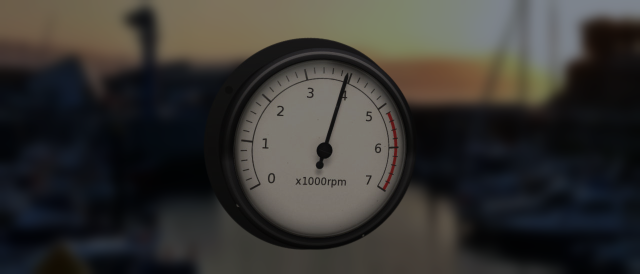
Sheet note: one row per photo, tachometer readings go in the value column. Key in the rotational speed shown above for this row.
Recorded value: 3900 rpm
